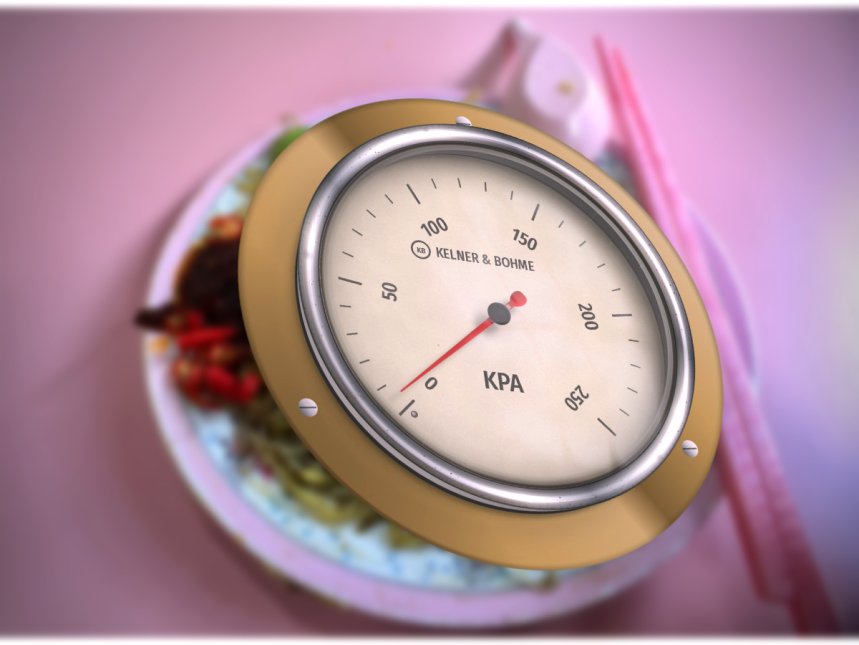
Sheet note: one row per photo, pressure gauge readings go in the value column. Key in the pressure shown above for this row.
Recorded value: 5 kPa
